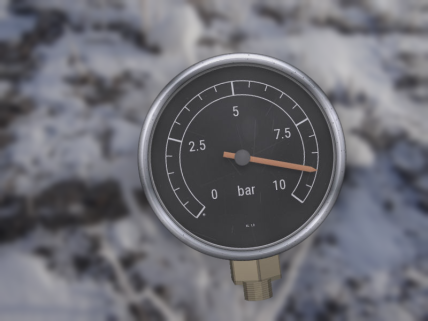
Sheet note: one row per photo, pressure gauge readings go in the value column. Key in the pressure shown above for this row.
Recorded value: 9 bar
